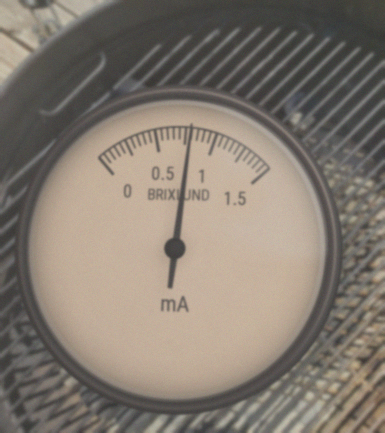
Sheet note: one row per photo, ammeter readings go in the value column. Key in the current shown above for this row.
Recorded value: 0.8 mA
